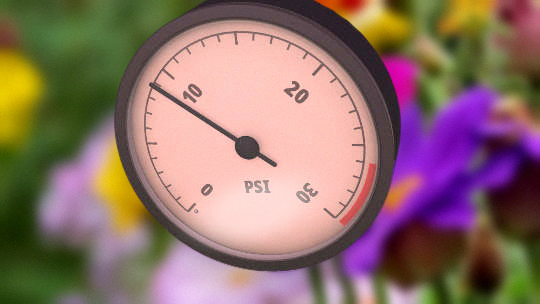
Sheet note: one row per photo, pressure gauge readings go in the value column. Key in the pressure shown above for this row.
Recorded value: 9 psi
